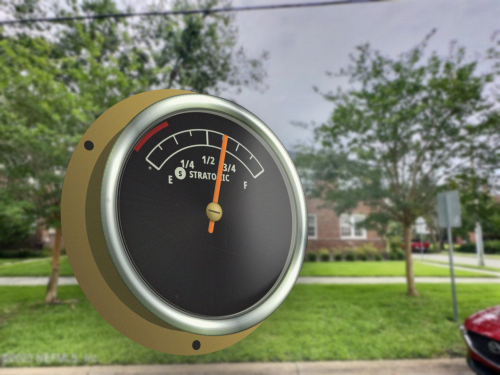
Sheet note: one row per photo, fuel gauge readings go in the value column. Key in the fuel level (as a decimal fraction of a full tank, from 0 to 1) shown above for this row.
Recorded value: 0.625
